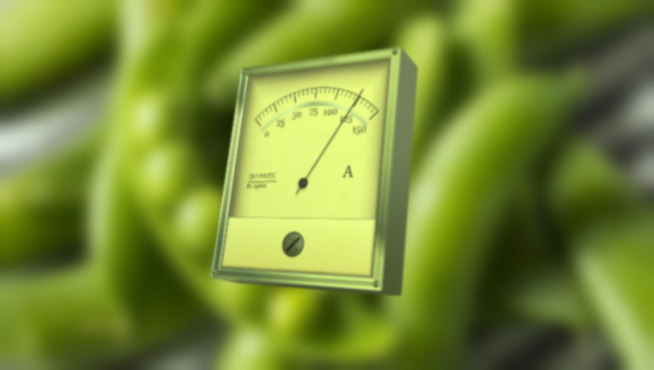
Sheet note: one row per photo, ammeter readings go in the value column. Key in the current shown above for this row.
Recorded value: 125 A
